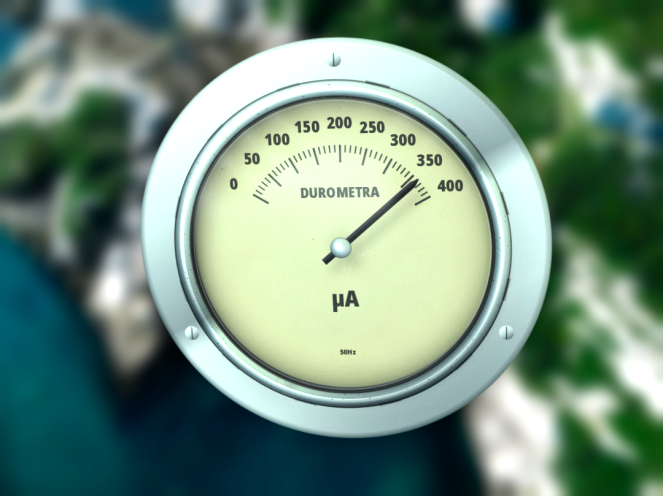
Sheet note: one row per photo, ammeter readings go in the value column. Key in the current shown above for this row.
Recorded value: 360 µA
